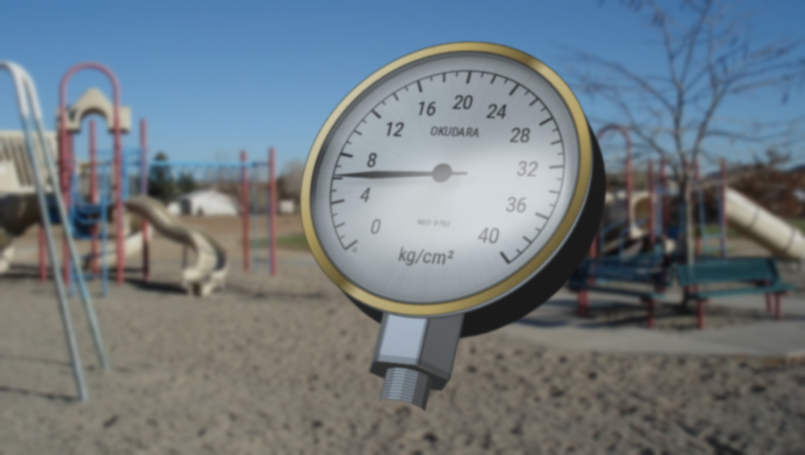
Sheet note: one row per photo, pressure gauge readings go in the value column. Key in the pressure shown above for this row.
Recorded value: 6 kg/cm²
